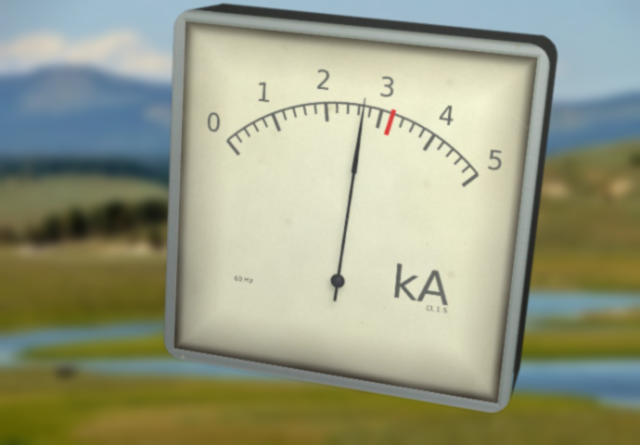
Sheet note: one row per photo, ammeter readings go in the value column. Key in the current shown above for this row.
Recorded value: 2.7 kA
